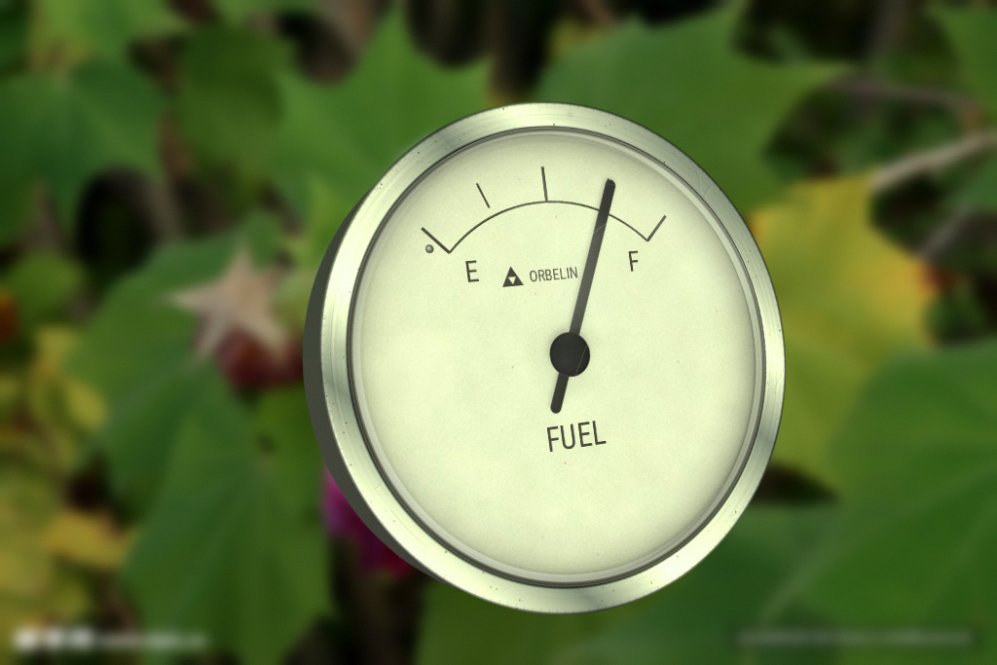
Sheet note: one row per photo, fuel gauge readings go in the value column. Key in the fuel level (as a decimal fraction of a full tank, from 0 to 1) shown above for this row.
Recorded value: 0.75
